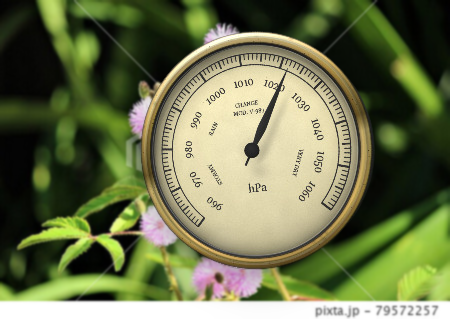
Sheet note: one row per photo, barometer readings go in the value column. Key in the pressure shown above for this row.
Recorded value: 1022 hPa
